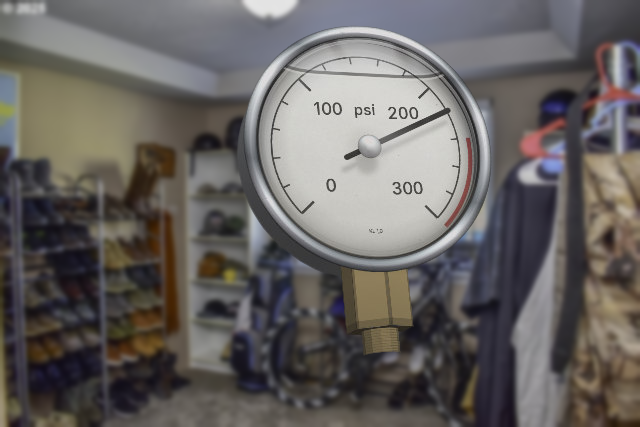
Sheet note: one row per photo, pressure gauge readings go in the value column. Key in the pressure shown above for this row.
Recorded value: 220 psi
